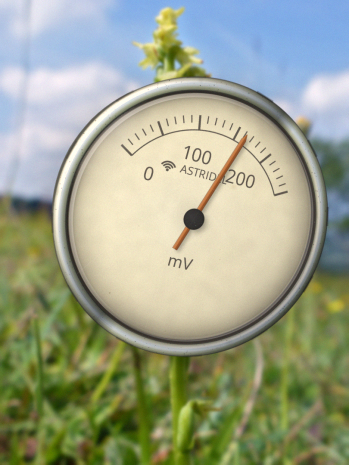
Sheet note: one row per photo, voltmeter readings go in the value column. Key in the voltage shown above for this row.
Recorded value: 160 mV
